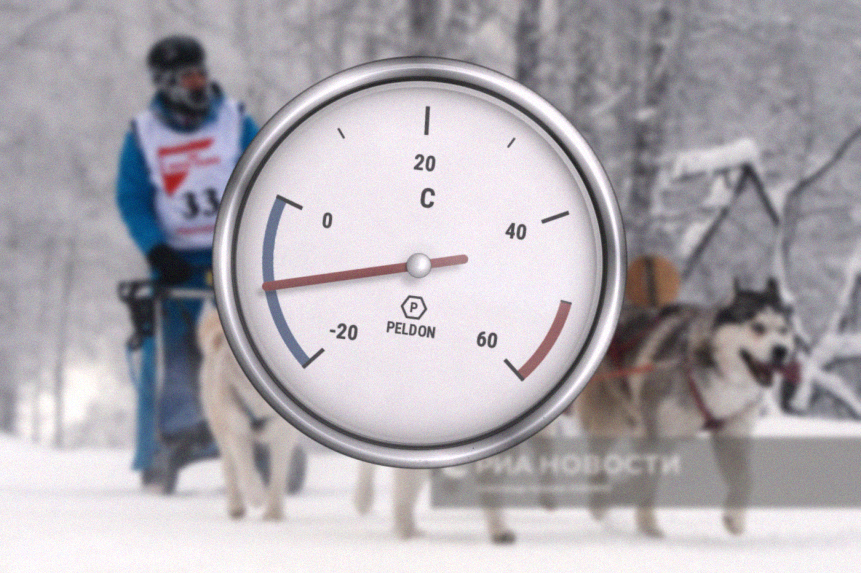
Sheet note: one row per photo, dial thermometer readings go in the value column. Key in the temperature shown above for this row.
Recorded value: -10 °C
